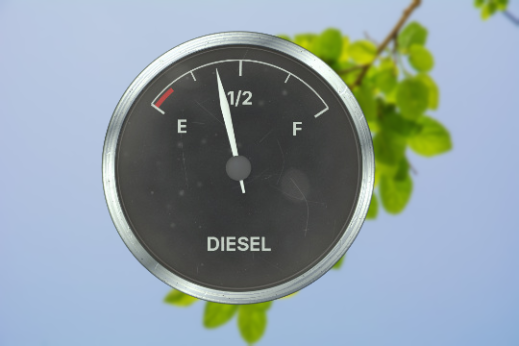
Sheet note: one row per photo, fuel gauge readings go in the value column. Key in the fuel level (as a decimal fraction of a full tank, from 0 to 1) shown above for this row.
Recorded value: 0.375
